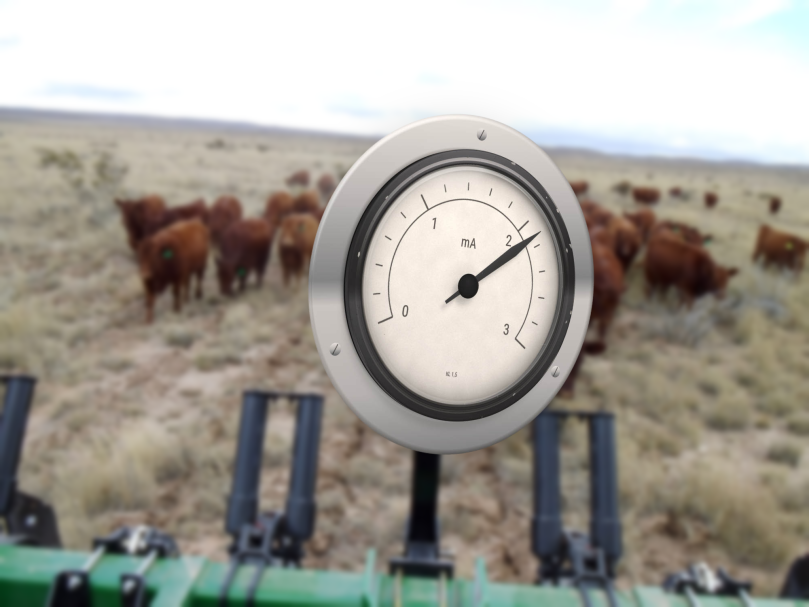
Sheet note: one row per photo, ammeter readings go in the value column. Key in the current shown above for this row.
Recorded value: 2.1 mA
